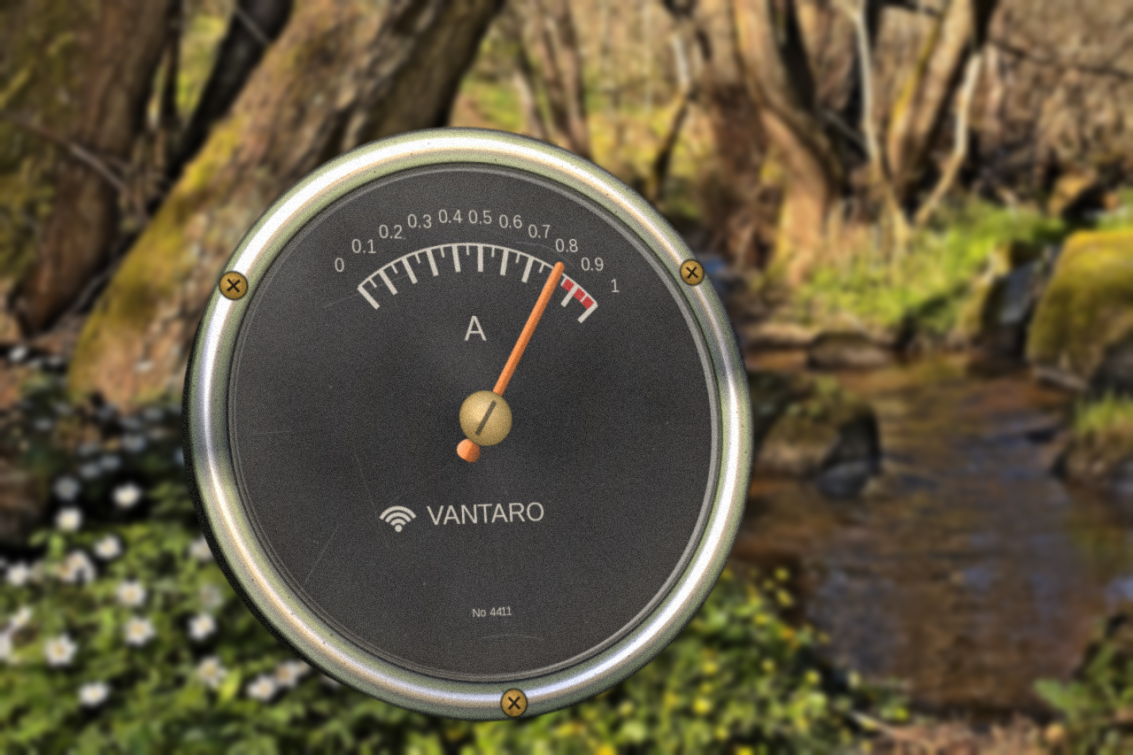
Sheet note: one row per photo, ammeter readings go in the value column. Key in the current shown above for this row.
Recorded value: 0.8 A
